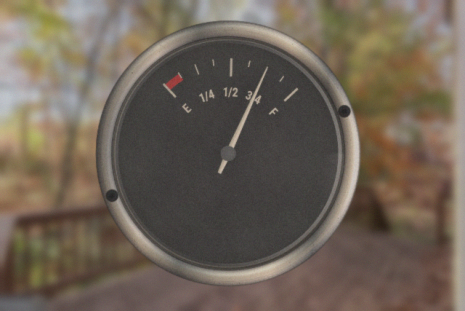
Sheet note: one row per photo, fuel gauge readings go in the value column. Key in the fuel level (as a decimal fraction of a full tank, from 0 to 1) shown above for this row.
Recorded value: 0.75
